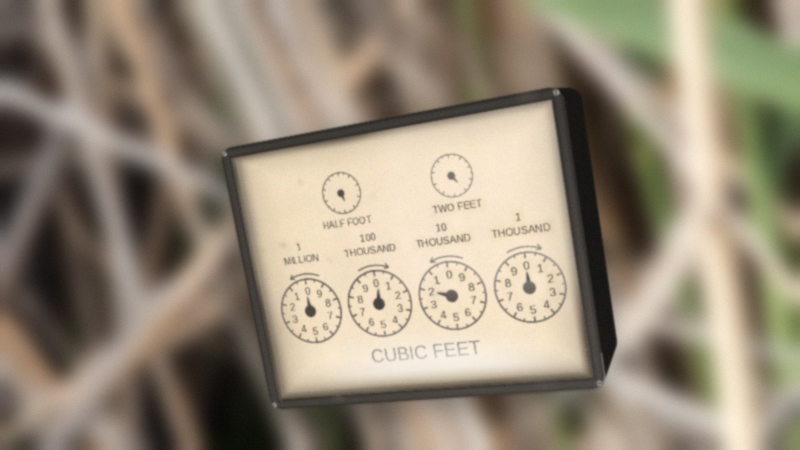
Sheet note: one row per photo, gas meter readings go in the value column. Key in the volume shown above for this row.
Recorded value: 2000 ft³
